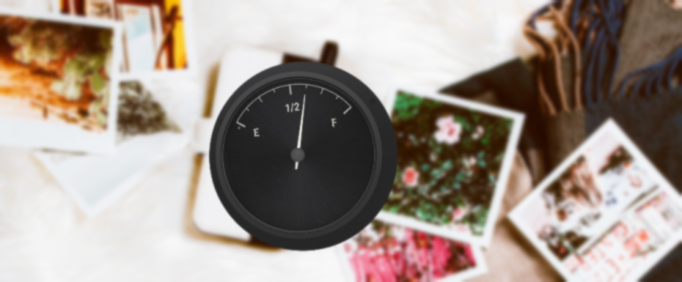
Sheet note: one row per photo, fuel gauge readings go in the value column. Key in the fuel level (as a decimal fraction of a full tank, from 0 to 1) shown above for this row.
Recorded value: 0.625
